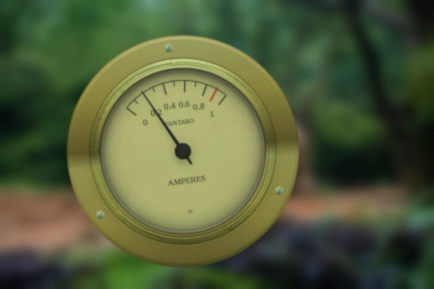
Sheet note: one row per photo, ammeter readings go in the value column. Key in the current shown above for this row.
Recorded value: 0.2 A
